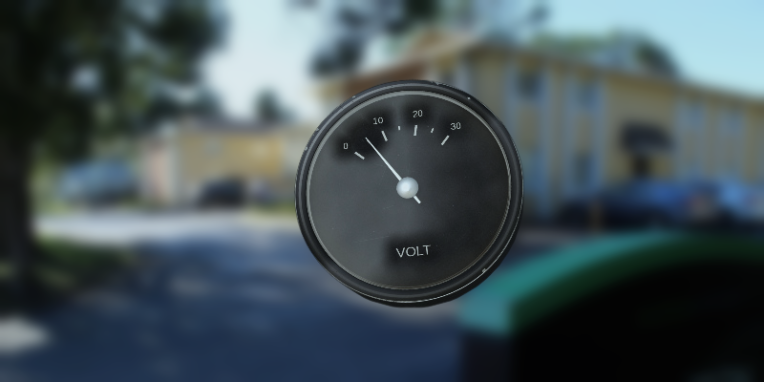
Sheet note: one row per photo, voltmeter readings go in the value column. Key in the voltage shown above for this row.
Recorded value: 5 V
